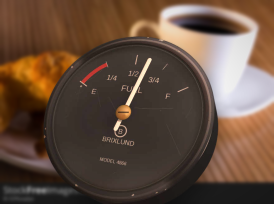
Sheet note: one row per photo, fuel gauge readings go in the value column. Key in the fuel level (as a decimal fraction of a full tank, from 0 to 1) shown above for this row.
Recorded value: 0.625
